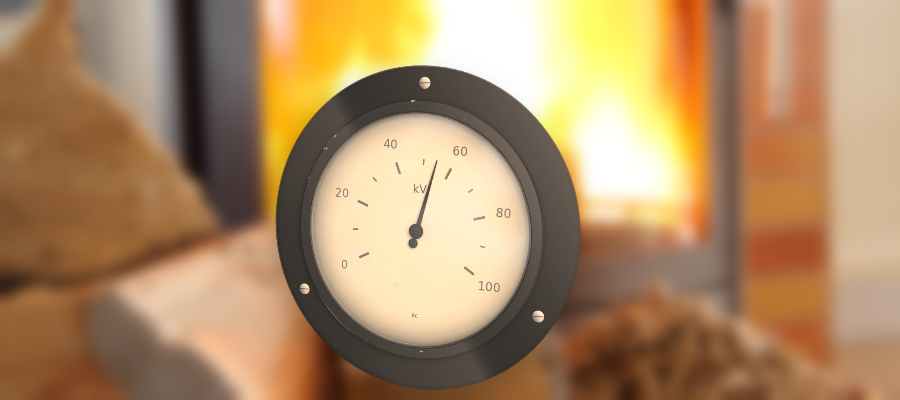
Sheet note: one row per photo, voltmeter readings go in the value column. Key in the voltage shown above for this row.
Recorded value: 55 kV
